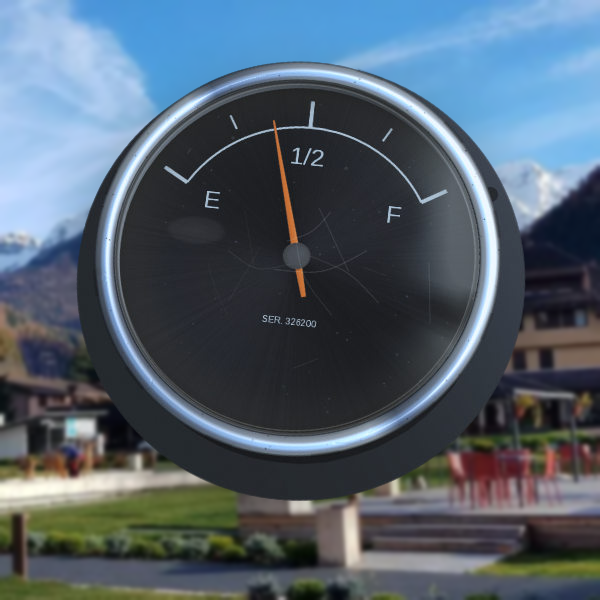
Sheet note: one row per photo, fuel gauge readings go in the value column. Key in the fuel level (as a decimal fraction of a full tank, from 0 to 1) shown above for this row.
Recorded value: 0.375
